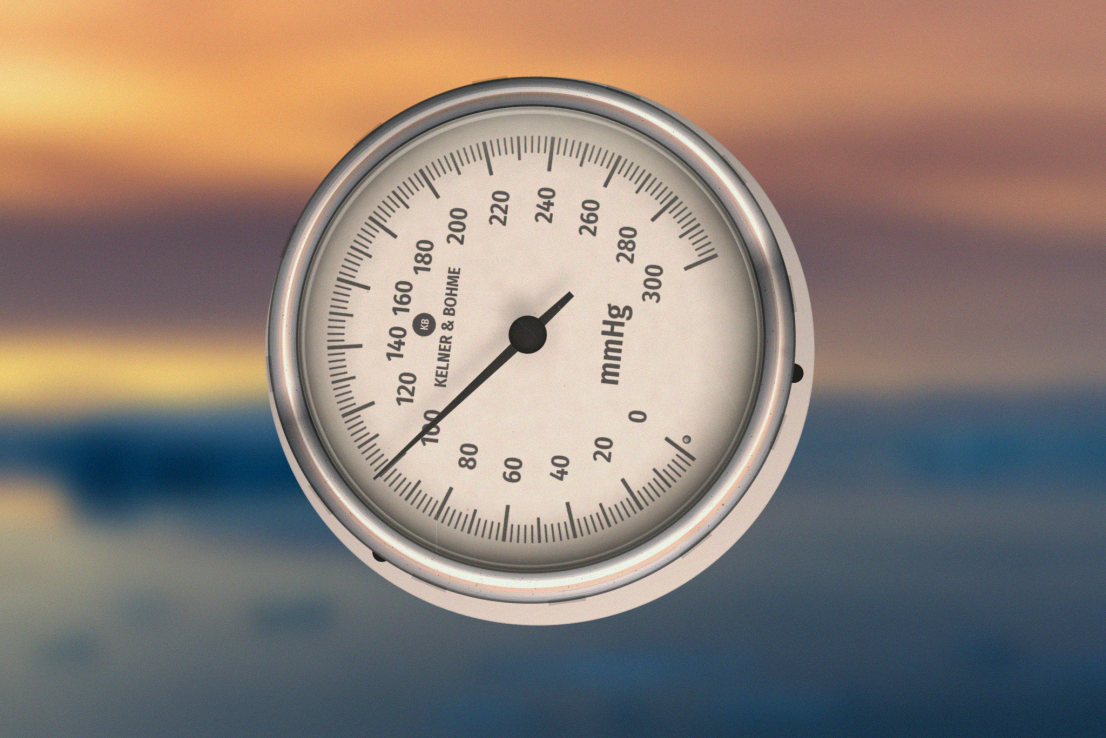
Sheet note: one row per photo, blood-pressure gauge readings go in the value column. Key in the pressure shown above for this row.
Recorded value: 100 mmHg
